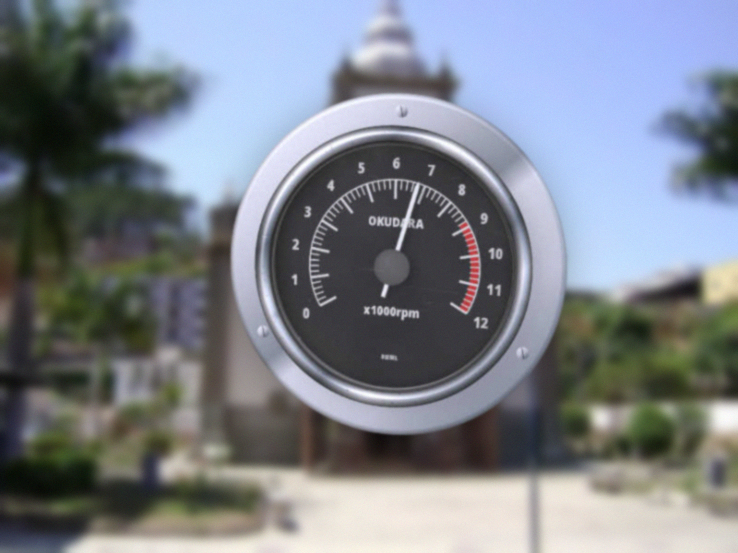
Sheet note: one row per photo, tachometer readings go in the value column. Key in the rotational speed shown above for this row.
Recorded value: 6800 rpm
